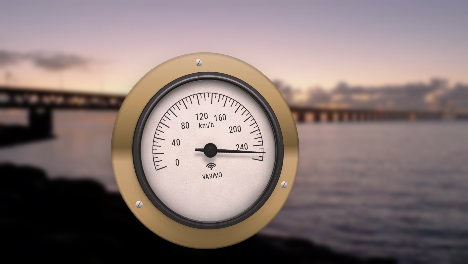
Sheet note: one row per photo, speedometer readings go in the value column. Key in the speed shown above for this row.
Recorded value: 250 km/h
